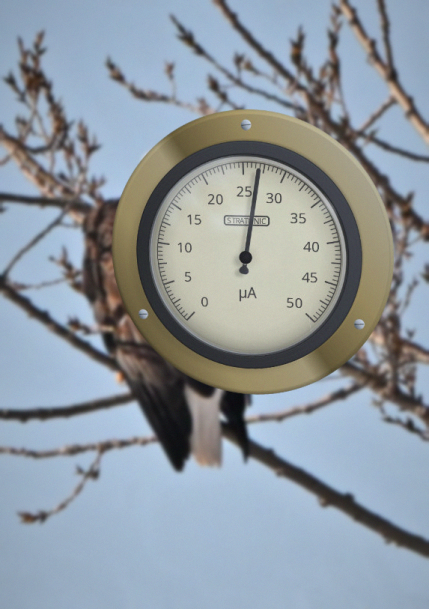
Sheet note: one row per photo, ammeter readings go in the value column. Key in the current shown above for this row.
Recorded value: 27 µA
